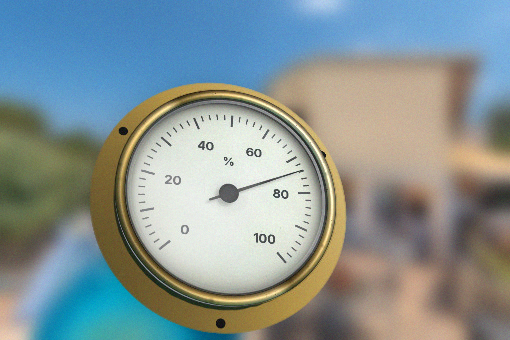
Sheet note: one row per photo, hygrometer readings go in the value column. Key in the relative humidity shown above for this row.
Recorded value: 74 %
